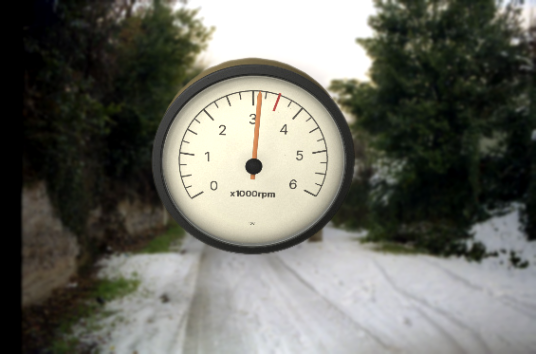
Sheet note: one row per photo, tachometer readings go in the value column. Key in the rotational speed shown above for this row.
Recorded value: 3125 rpm
